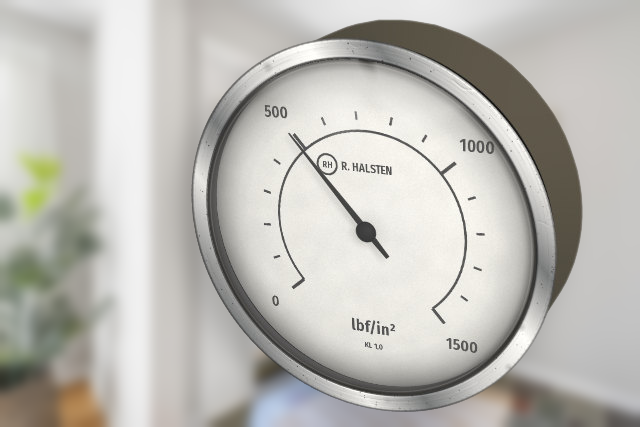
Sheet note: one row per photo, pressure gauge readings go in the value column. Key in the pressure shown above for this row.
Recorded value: 500 psi
